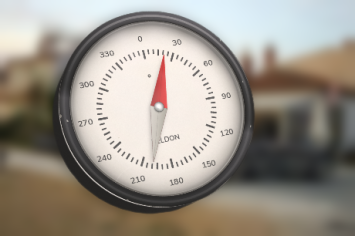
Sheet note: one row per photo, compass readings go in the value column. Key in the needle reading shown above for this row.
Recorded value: 20 °
